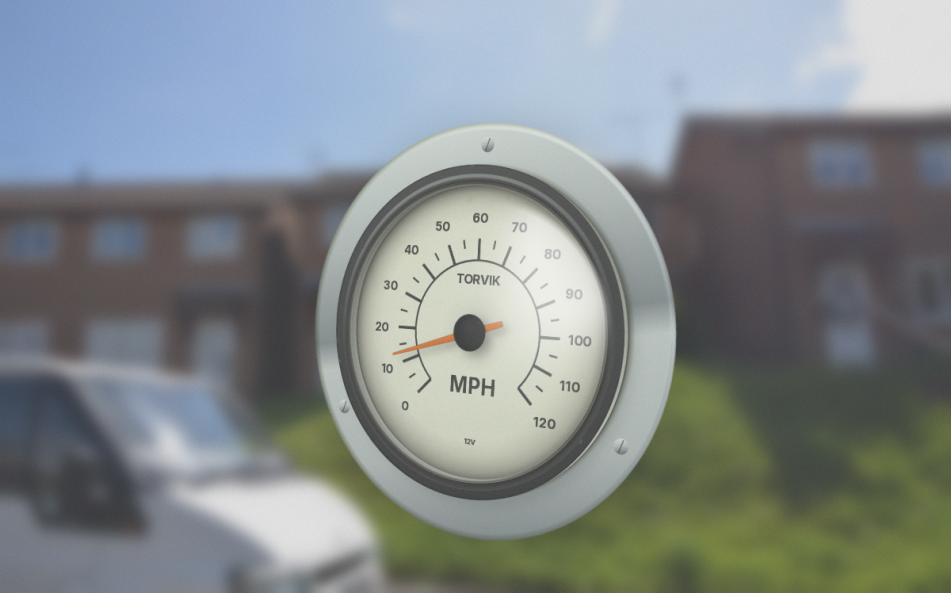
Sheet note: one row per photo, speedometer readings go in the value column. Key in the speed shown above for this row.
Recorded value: 12.5 mph
